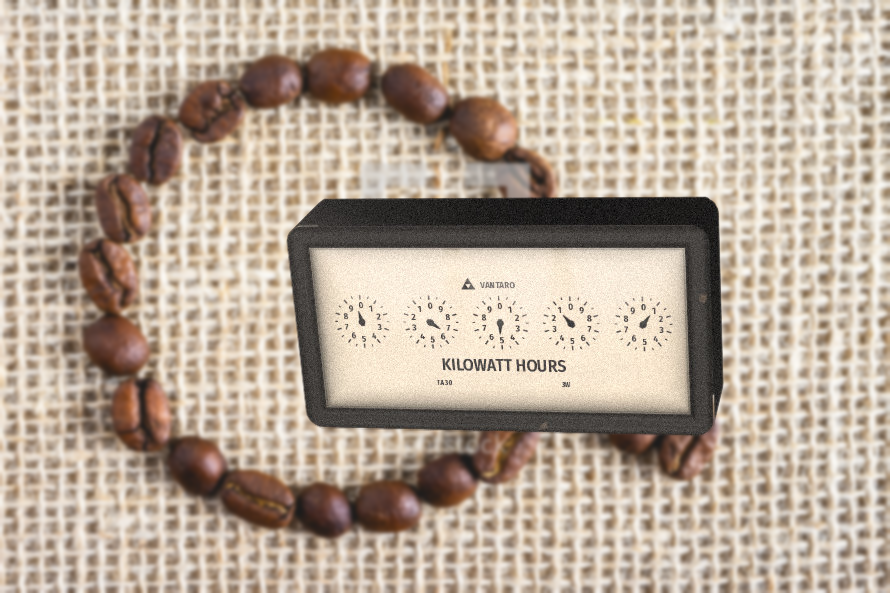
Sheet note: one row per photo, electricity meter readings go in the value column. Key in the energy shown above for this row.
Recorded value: 96511 kWh
